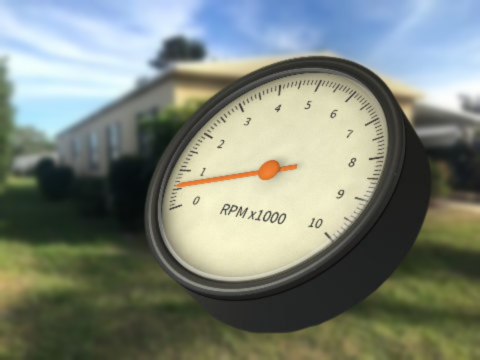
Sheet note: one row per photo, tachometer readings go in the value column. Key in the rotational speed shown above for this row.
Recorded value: 500 rpm
